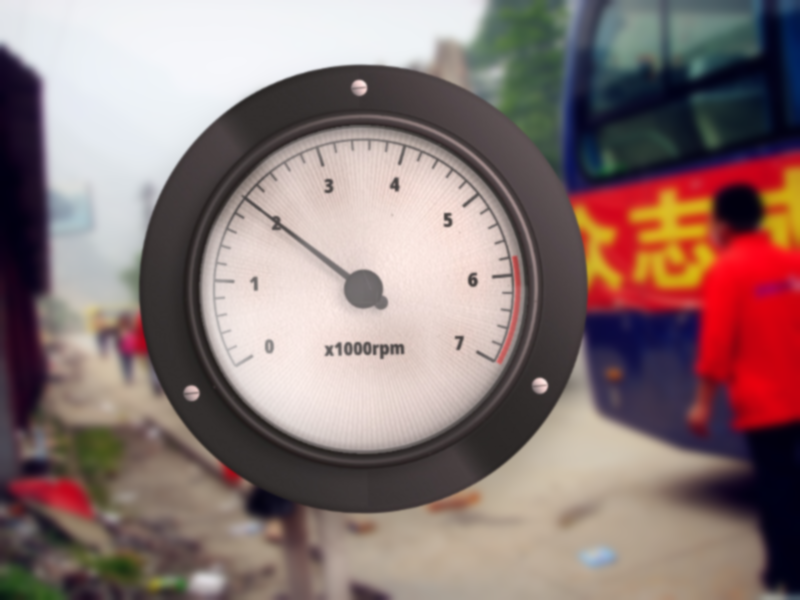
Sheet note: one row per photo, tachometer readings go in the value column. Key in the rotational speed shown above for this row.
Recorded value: 2000 rpm
